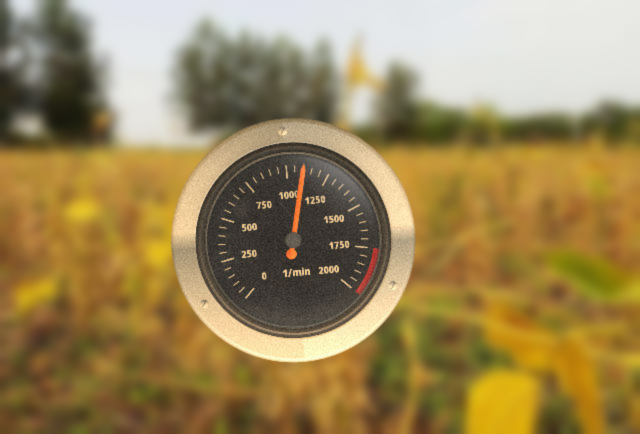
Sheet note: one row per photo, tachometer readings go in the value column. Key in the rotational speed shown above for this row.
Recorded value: 1100 rpm
